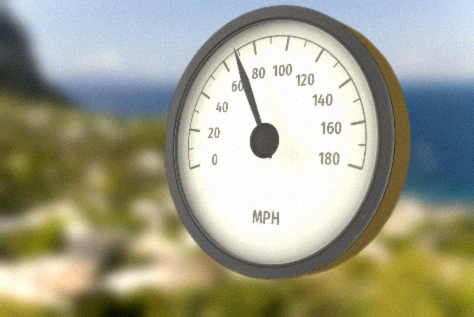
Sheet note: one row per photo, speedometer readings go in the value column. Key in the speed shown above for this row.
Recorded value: 70 mph
